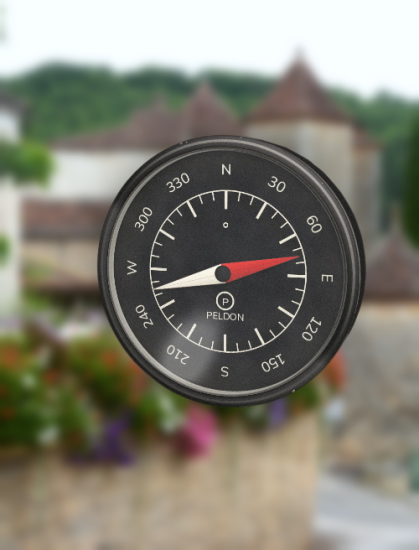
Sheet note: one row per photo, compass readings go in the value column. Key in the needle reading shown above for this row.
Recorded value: 75 °
